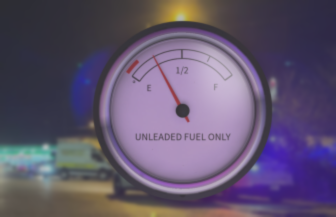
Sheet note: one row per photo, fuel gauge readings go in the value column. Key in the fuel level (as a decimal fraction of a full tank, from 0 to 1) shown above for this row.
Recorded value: 0.25
